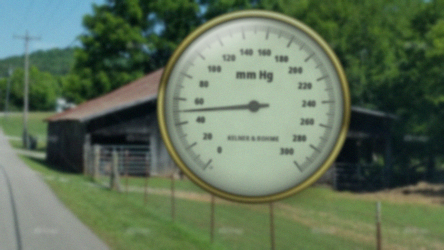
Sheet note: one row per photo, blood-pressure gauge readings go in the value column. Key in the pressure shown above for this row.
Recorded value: 50 mmHg
